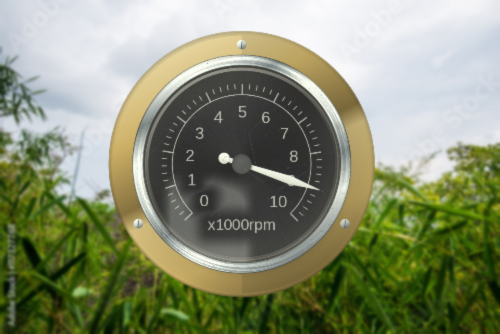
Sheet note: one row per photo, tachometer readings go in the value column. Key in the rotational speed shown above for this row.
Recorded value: 9000 rpm
